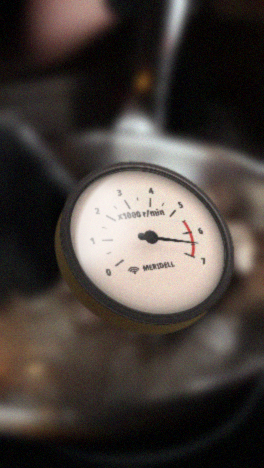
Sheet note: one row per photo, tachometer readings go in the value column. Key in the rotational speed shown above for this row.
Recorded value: 6500 rpm
